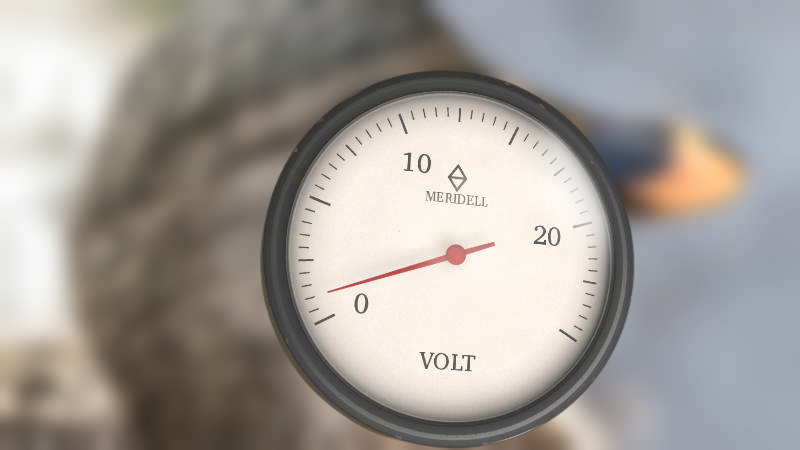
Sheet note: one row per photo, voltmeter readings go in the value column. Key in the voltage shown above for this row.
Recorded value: 1 V
